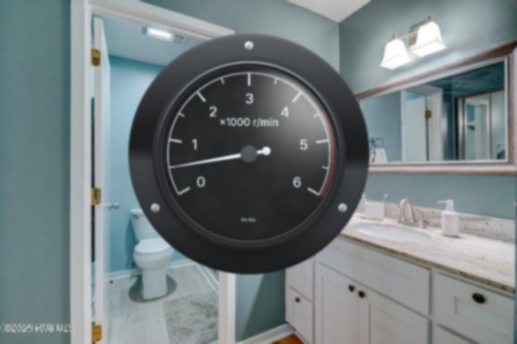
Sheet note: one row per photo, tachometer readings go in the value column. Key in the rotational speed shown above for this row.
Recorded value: 500 rpm
